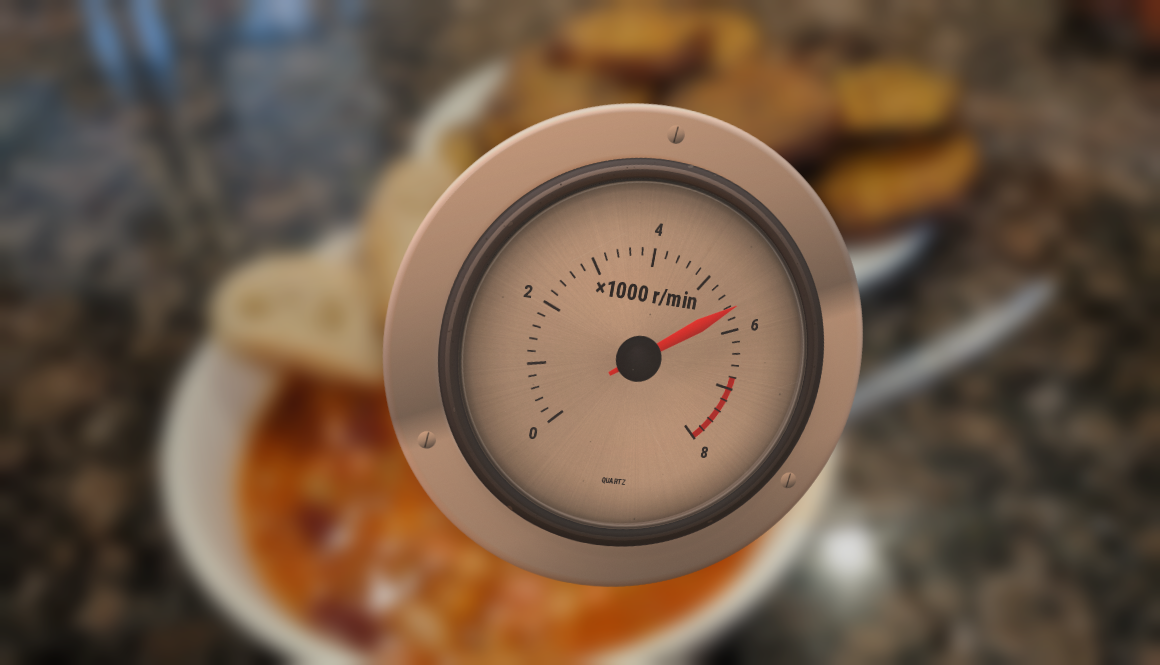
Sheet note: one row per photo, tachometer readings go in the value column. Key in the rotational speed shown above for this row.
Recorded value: 5600 rpm
